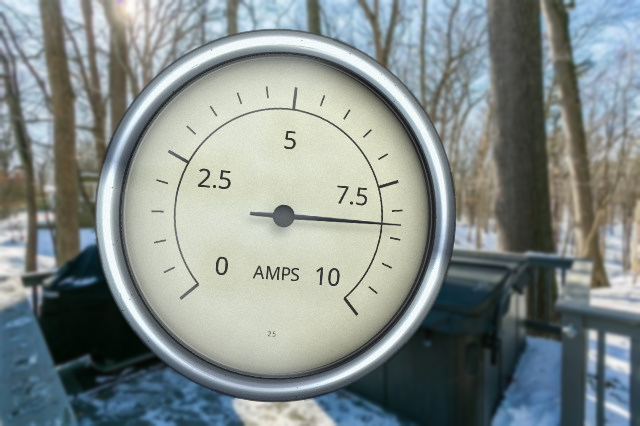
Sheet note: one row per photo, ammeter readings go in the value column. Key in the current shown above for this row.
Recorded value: 8.25 A
